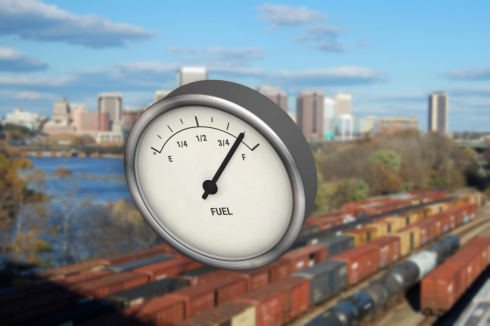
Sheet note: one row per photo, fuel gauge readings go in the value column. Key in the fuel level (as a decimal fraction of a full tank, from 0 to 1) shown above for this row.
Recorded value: 0.875
